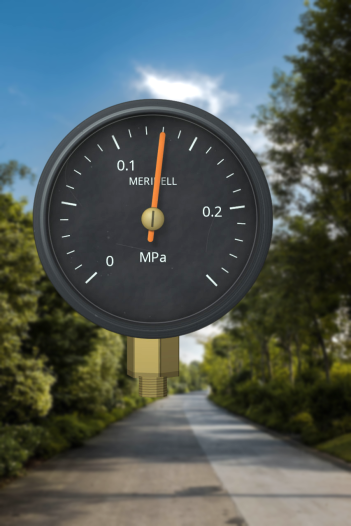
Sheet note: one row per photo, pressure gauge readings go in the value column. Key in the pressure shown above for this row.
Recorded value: 0.13 MPa
